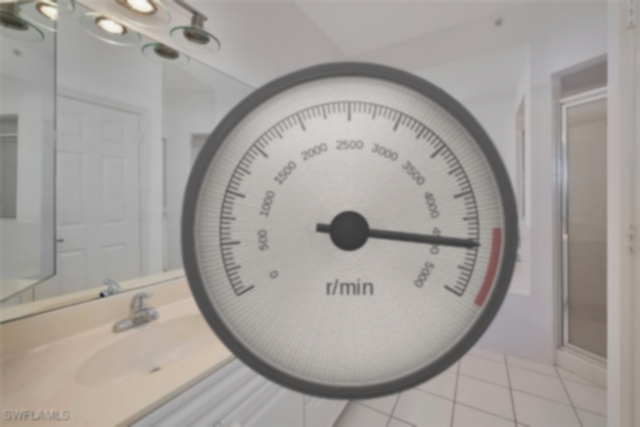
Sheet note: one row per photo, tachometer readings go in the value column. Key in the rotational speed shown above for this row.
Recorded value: 4500 rpm
